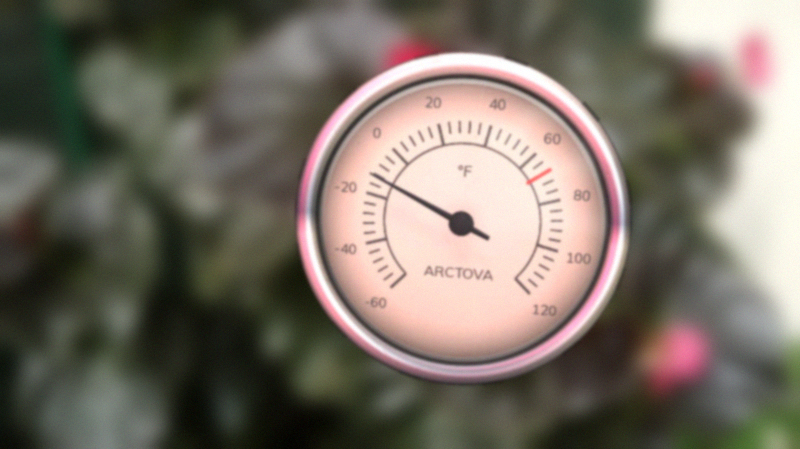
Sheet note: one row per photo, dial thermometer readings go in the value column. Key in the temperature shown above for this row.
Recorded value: -12 °F
